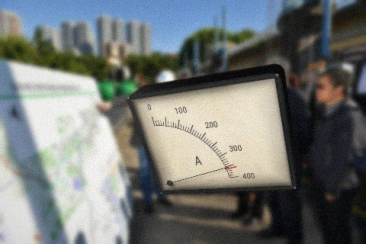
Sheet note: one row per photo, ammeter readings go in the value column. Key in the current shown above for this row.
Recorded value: 350 A
